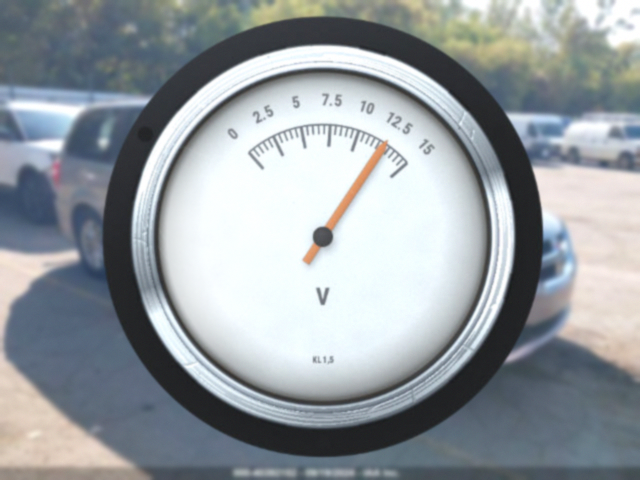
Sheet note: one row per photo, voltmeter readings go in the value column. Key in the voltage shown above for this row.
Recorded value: 12.5 V
